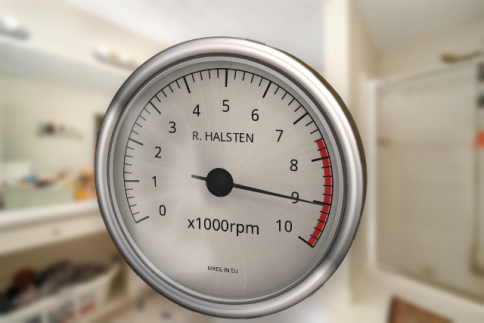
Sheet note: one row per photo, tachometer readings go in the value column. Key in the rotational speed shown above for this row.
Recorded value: 9000 rpm
